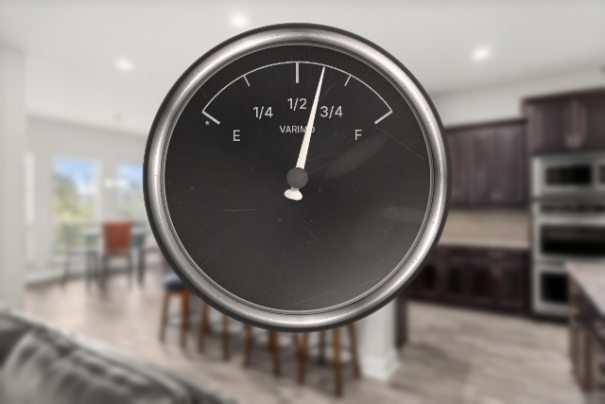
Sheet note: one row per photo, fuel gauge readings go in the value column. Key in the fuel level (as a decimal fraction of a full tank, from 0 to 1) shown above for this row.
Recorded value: 0.625
